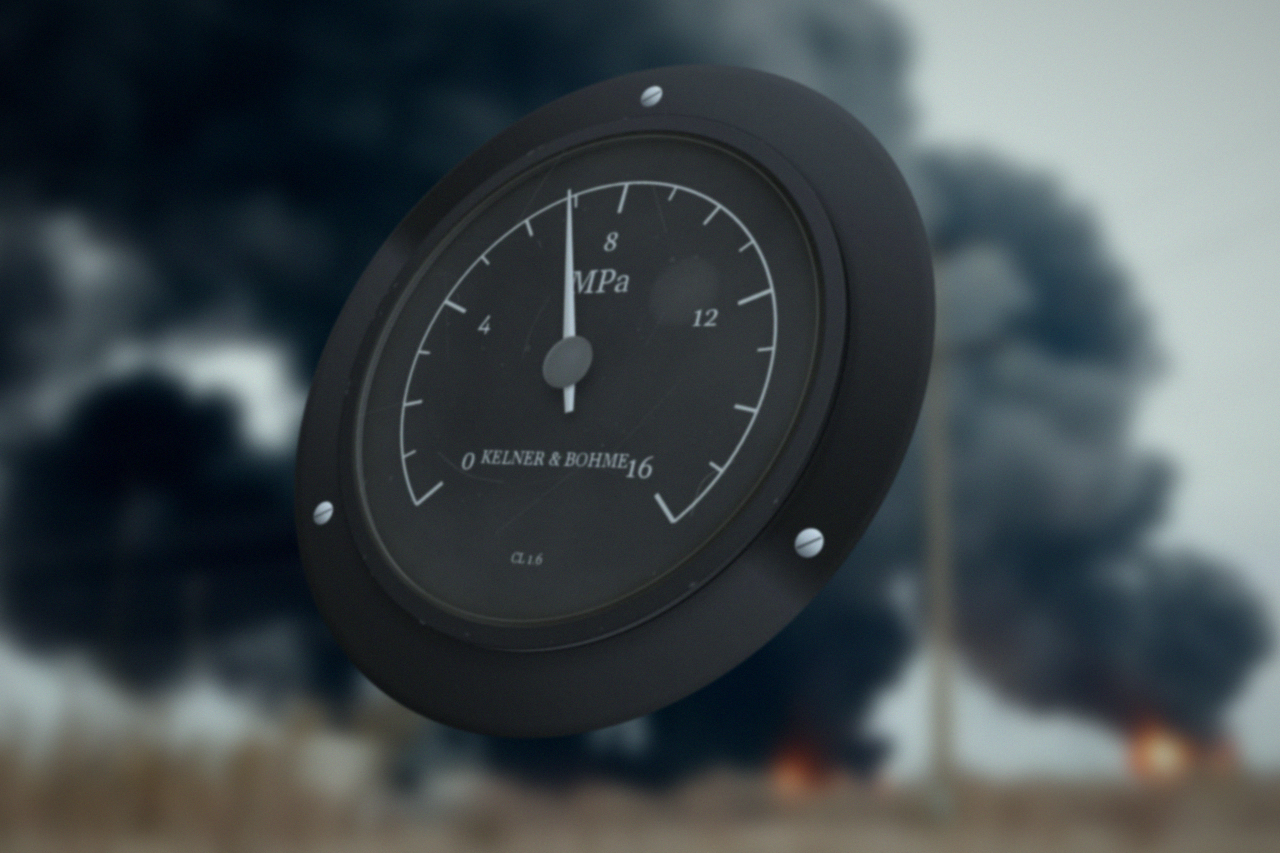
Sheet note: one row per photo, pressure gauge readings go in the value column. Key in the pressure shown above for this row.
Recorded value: 7 MPa
